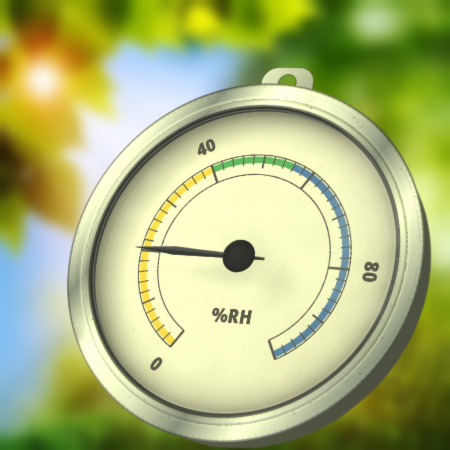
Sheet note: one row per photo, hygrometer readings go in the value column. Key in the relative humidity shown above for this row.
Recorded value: 20 %
